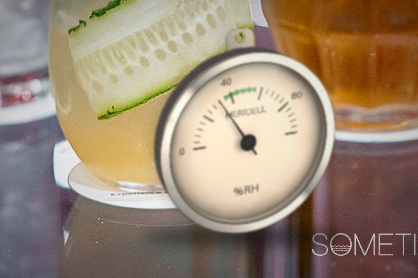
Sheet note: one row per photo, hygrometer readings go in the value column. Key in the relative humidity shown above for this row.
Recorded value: 32 %
